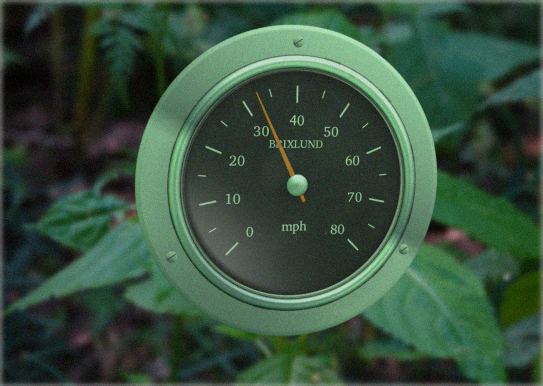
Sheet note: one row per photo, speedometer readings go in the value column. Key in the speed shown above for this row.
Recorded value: 32.5 mph
